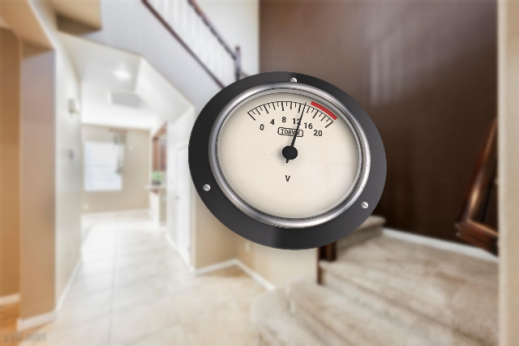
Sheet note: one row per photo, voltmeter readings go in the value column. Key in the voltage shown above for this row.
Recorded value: 13 V
